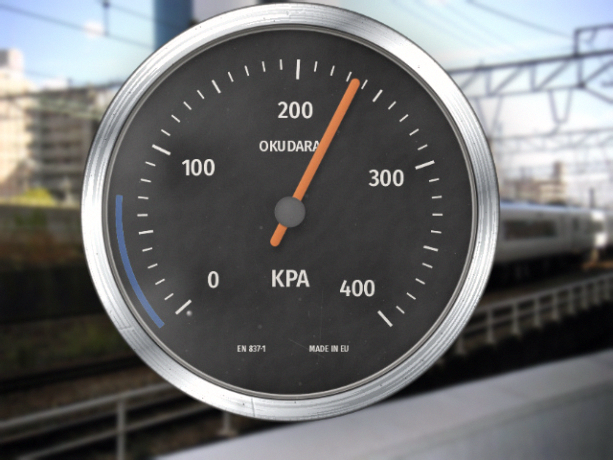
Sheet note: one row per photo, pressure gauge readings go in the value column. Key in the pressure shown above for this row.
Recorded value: 235 kPa
